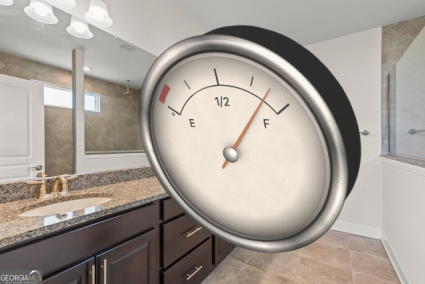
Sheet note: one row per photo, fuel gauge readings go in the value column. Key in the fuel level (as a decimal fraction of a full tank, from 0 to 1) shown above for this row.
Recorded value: 0.875
